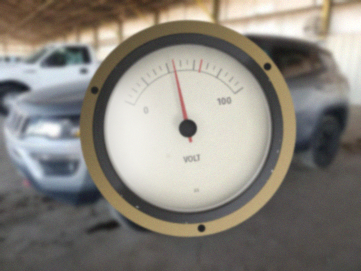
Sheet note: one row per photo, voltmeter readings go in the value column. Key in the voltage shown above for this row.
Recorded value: 45 V
